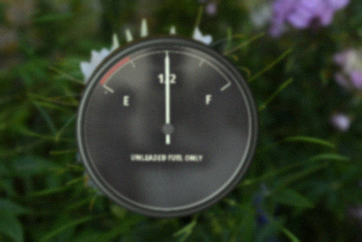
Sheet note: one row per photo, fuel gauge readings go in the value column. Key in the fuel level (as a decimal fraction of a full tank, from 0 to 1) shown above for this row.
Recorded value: 0.5
